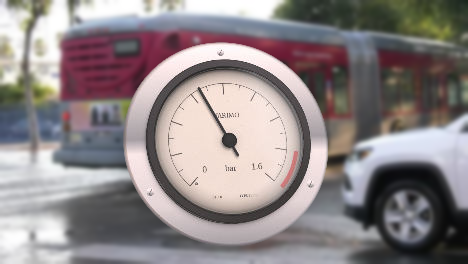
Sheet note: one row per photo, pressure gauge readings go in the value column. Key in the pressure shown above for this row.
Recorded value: 0.65 bar
